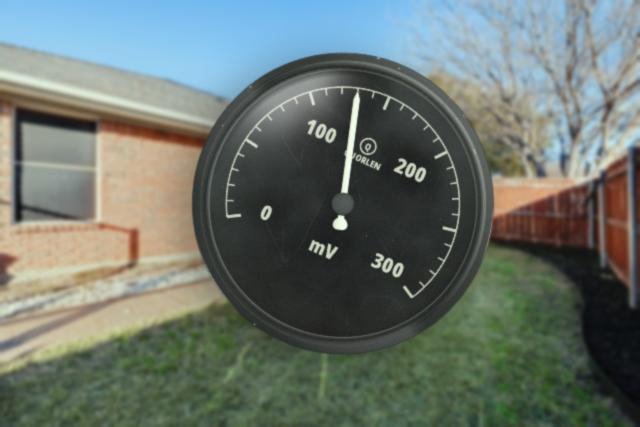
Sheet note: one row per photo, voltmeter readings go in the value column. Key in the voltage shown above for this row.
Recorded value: 130 mV
